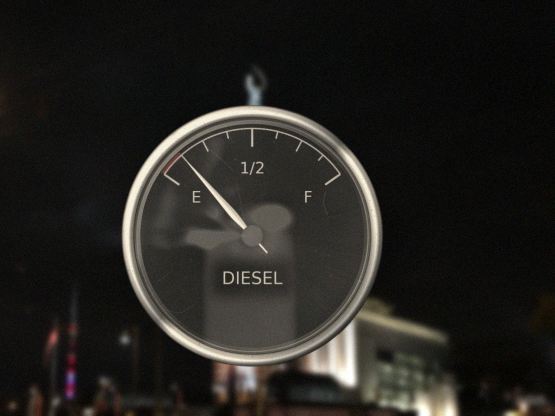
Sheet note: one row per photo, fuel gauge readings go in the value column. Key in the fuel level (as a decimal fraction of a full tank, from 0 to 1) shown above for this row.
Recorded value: 0.125
